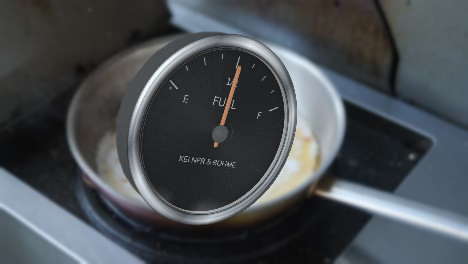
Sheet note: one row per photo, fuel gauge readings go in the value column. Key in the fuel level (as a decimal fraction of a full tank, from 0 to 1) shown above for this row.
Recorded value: 0.5
